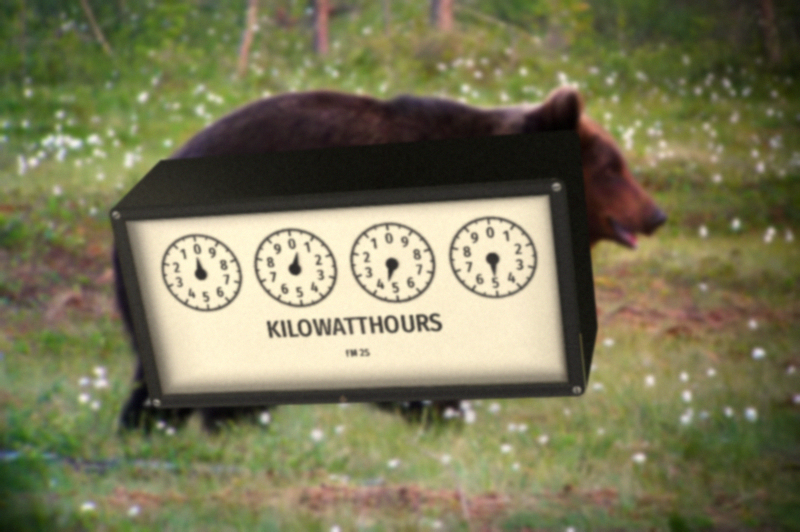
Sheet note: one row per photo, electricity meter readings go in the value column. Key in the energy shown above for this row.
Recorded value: 45 kWh
